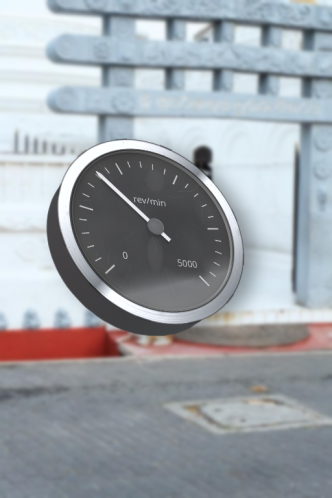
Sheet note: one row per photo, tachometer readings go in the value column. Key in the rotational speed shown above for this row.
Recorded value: 1600 rpm
